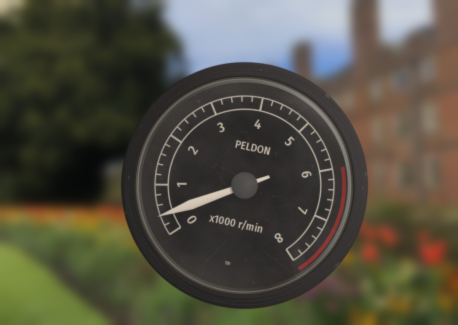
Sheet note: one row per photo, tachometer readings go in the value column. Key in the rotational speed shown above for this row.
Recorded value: 400 rpm
